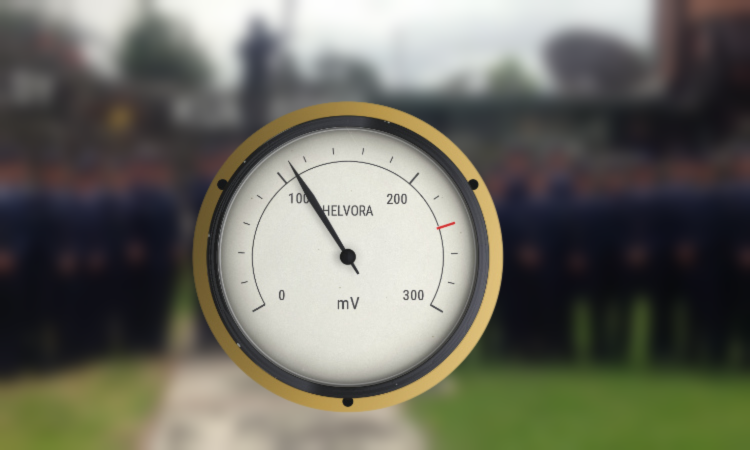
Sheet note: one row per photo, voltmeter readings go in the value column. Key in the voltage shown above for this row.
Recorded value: 110 mV
